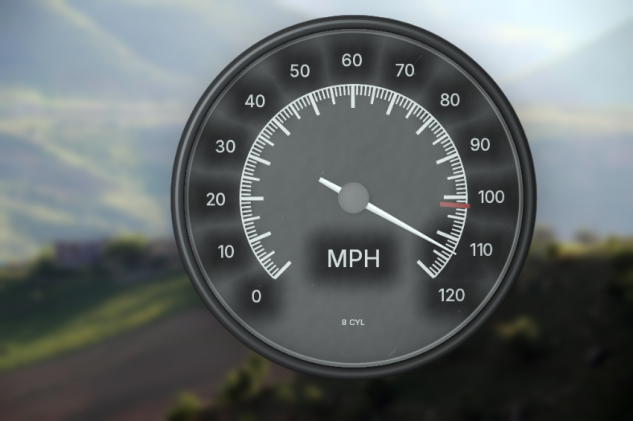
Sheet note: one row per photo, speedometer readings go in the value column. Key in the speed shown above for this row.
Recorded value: 113 mph
